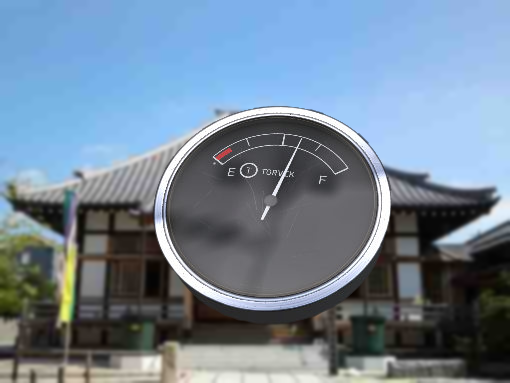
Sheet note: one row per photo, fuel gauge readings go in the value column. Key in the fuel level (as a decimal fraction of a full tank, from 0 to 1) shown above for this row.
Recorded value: 0.625
